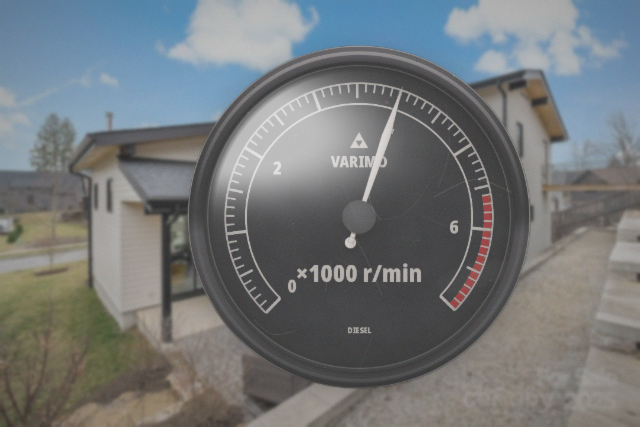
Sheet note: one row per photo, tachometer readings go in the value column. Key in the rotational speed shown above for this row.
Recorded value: 4000 rpm
